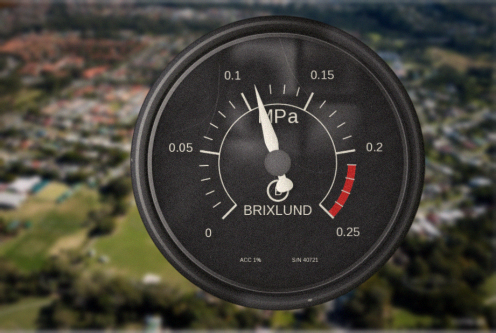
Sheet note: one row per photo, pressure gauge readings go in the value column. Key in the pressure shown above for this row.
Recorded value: 0.11 MPa
